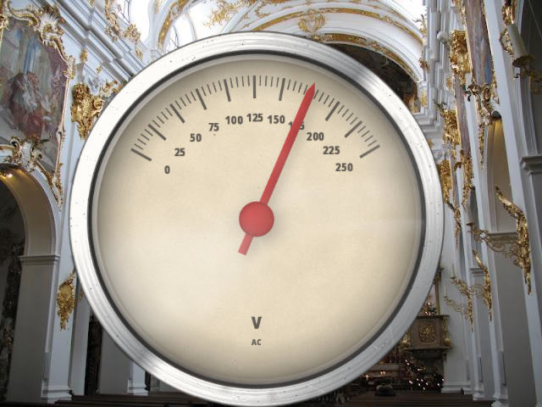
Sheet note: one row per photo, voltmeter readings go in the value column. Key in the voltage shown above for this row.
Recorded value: 175 V
